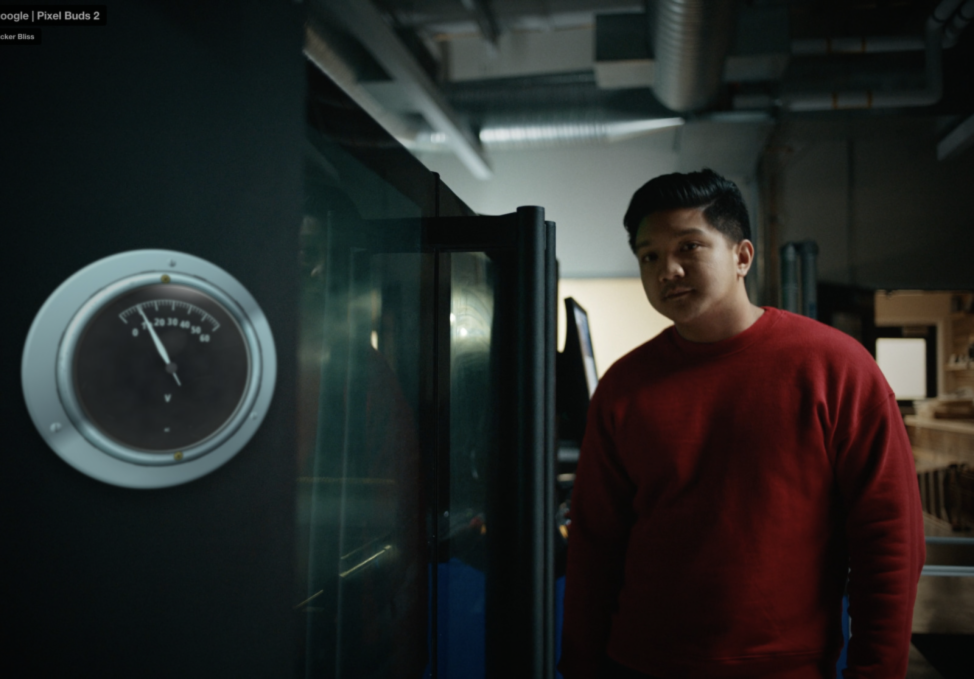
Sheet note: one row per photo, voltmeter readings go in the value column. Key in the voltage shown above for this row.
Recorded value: 10 V
